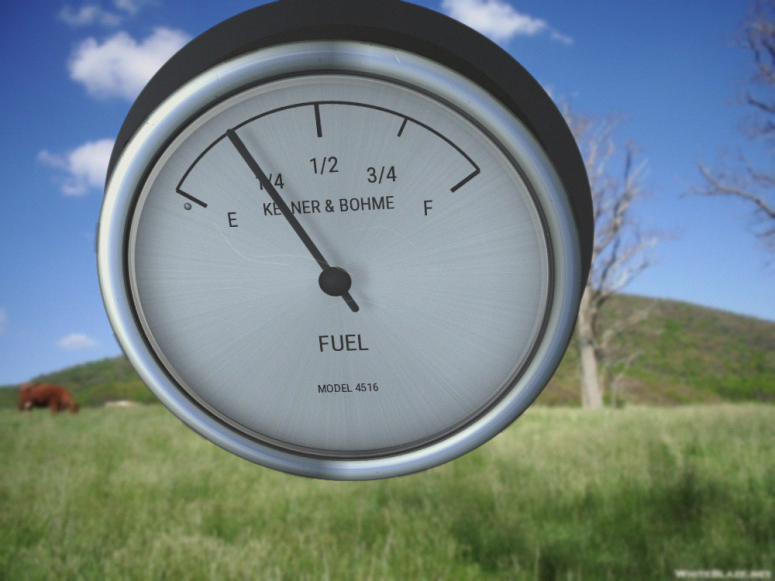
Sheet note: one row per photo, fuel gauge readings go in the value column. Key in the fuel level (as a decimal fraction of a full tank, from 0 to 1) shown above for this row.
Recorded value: 0.25
